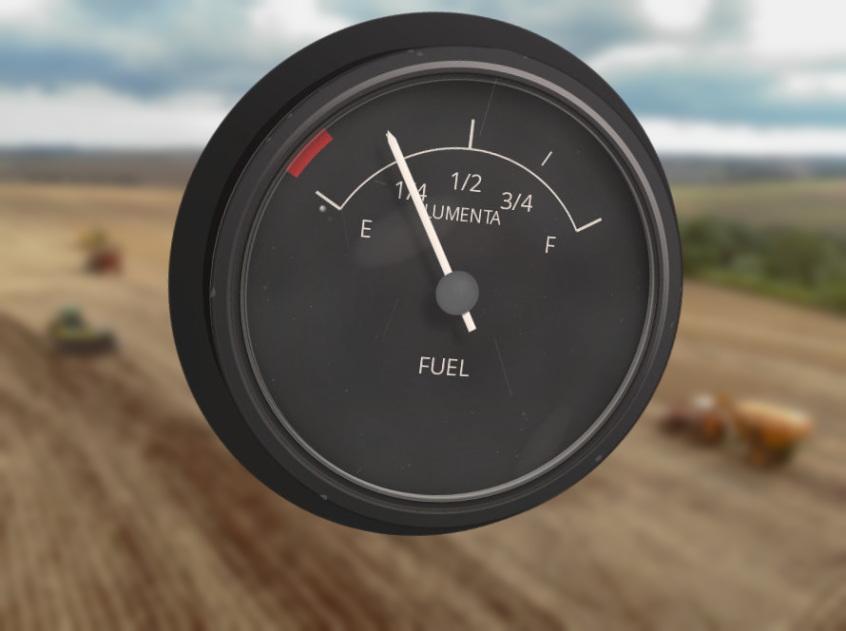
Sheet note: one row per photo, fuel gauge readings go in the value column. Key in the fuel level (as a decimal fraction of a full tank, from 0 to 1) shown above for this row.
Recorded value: 0.25
